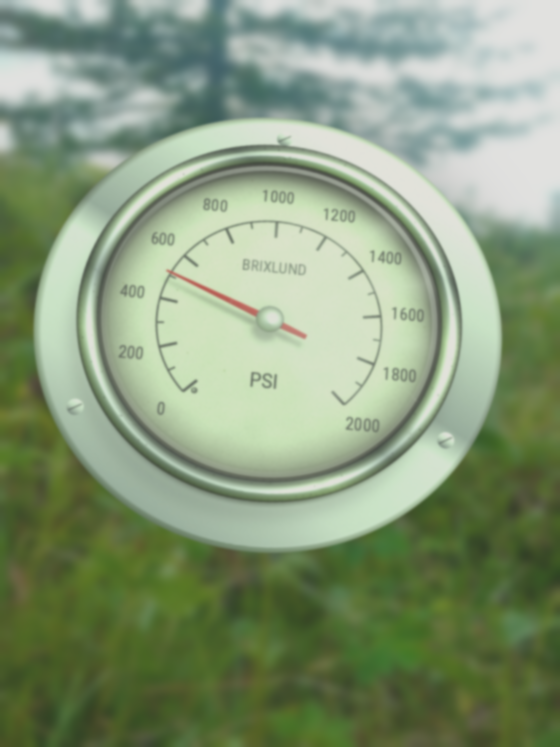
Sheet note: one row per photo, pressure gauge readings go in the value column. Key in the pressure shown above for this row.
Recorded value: 500 psi
